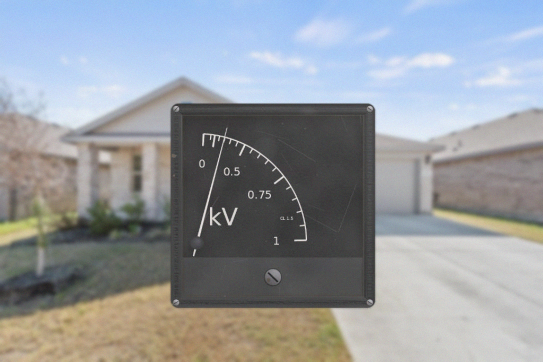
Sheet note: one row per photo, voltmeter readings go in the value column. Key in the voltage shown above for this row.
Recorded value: 0.35 kV
